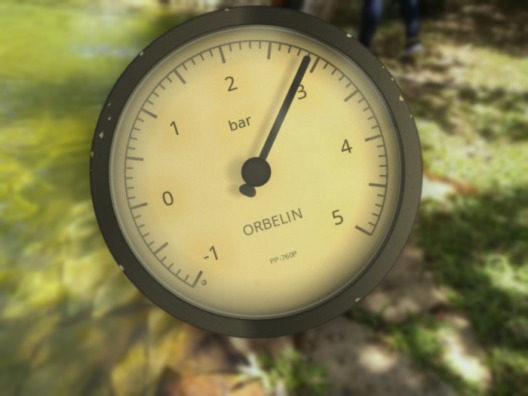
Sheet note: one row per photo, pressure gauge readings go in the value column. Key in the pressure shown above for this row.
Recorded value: 2.9 bar
